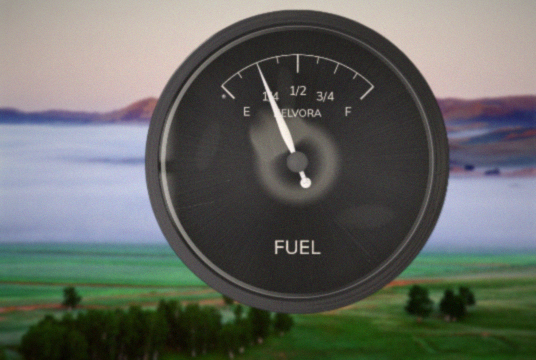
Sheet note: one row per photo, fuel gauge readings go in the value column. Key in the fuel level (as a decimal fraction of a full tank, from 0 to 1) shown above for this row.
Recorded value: 0.25
